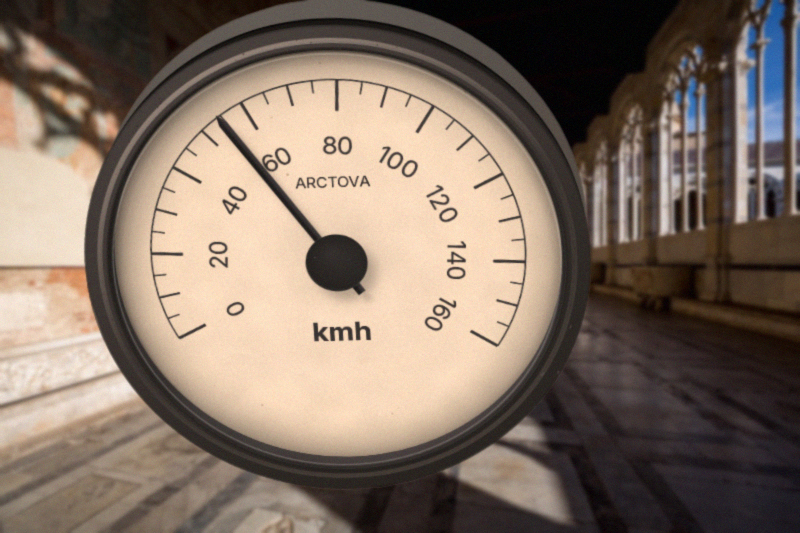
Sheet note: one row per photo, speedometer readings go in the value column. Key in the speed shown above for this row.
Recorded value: 55 km/h
